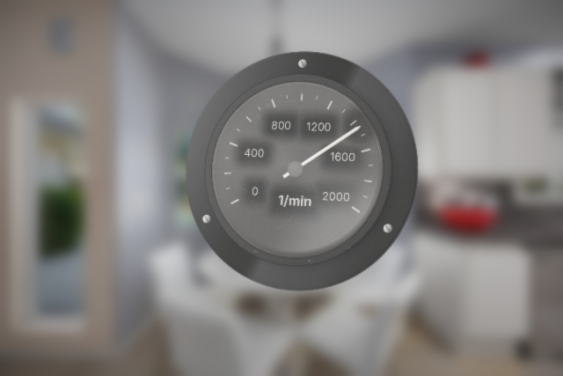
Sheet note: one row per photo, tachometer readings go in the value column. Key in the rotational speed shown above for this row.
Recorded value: 1450 rpm
